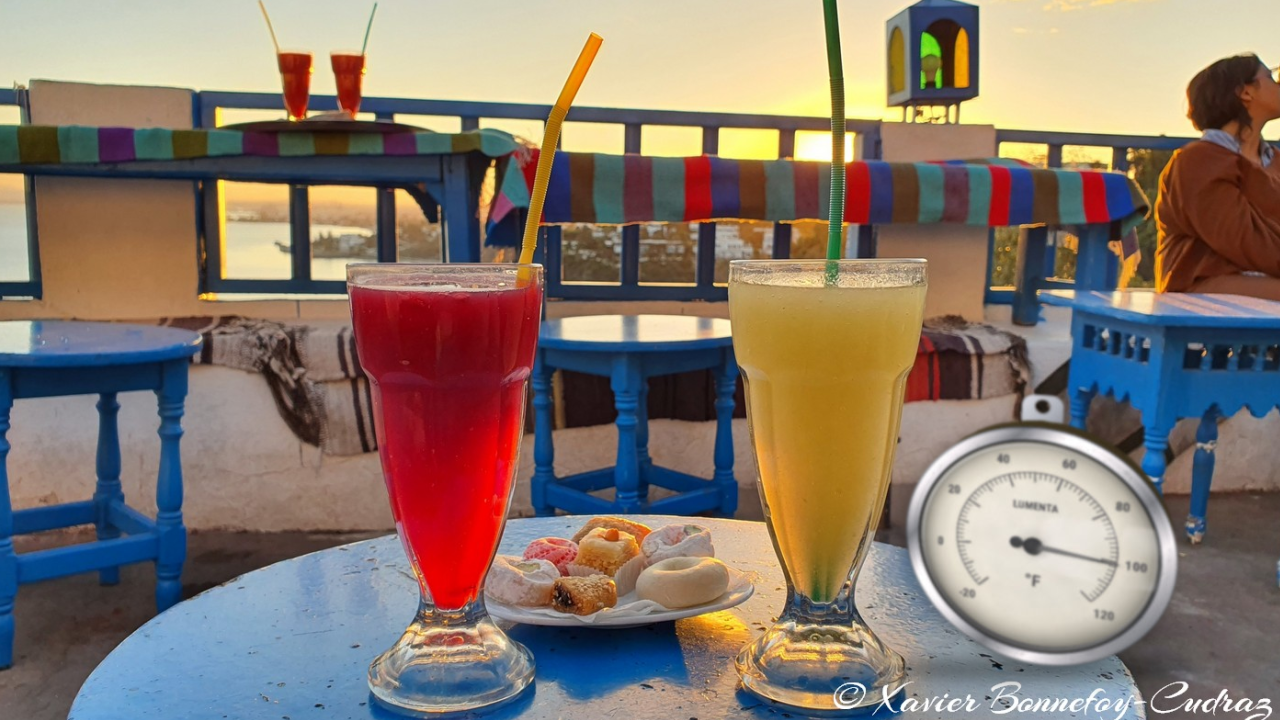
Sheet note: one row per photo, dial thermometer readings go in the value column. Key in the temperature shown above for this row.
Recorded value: 100 °F
